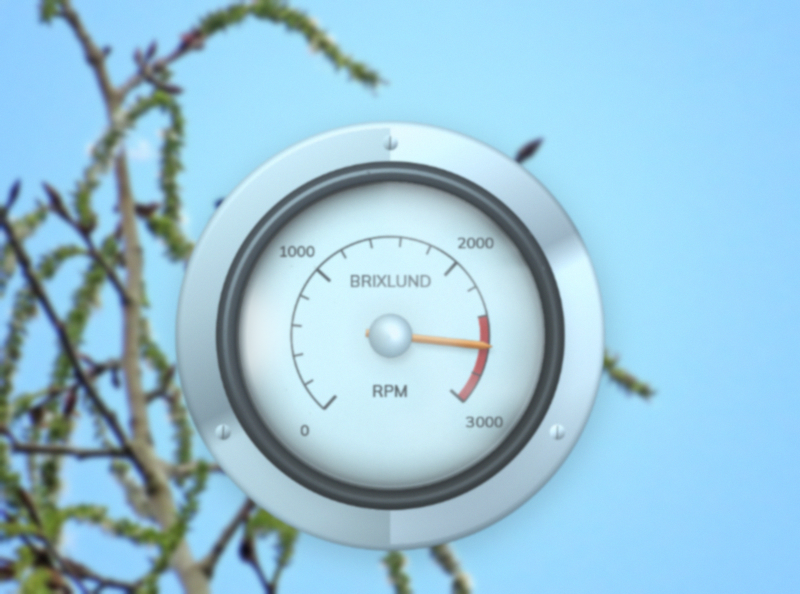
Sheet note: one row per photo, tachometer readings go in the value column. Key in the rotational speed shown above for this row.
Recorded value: 2600 rpm
